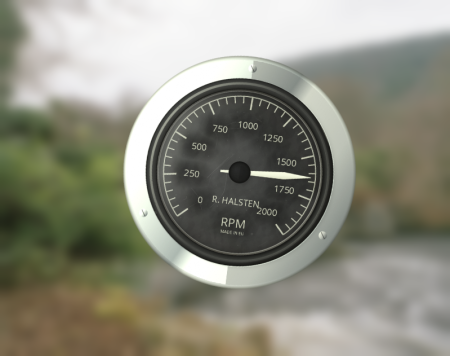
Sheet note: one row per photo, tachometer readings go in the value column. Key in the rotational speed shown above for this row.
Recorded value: 1625 rpm
